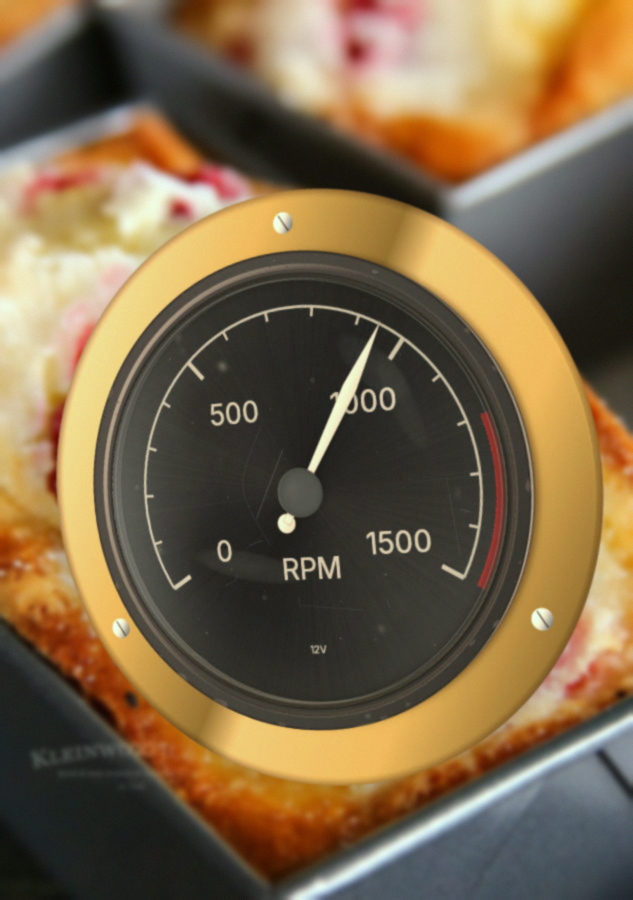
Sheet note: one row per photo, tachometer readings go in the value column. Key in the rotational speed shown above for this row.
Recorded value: 950 rpm
